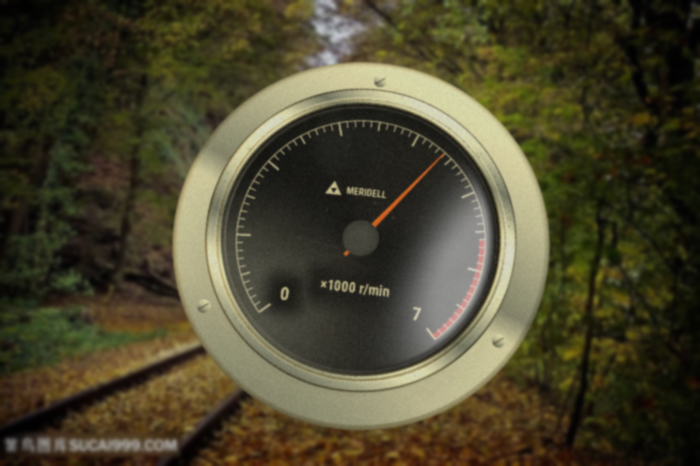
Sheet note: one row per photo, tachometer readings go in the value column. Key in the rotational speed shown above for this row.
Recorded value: 4400 rpm
